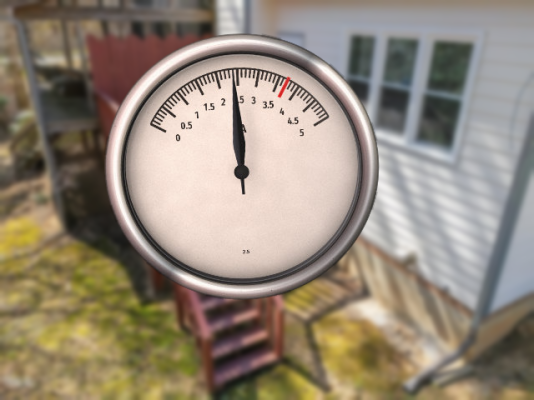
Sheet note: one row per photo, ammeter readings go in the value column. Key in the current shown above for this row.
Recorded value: 2.4 kA
